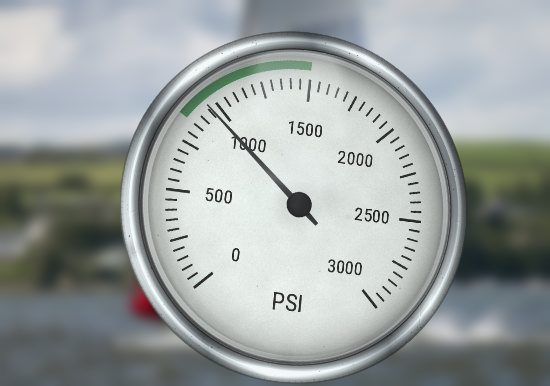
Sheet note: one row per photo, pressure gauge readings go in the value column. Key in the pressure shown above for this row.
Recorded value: 950 psi
